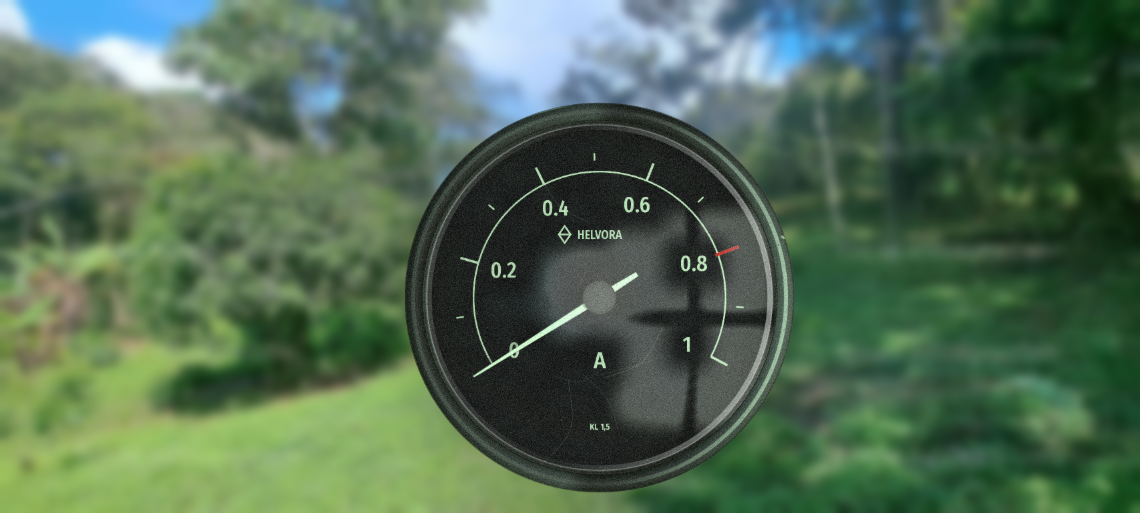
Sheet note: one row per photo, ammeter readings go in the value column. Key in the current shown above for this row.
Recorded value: 0 A
